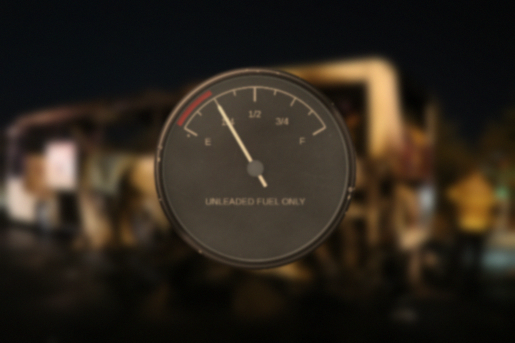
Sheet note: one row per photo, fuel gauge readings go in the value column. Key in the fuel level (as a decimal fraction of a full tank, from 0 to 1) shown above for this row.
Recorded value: 0.25
